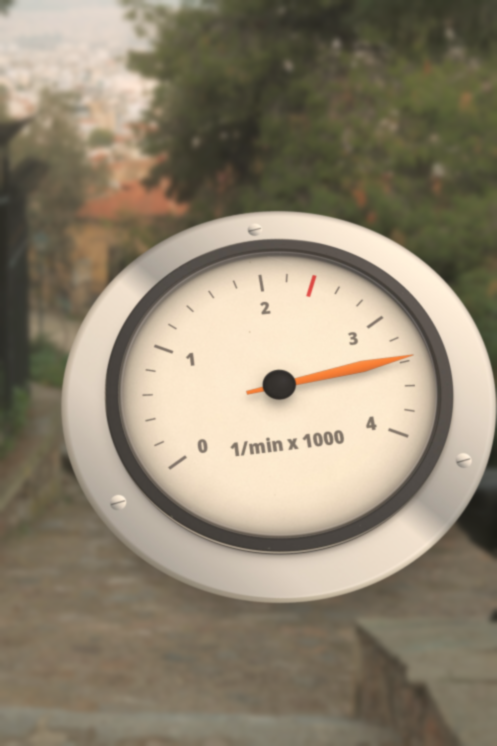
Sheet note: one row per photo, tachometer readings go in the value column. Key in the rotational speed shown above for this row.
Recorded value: 3400 rpm
